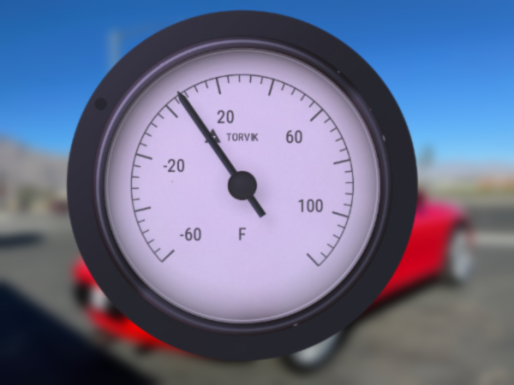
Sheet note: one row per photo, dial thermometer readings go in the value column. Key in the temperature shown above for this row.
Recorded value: 6 °F
